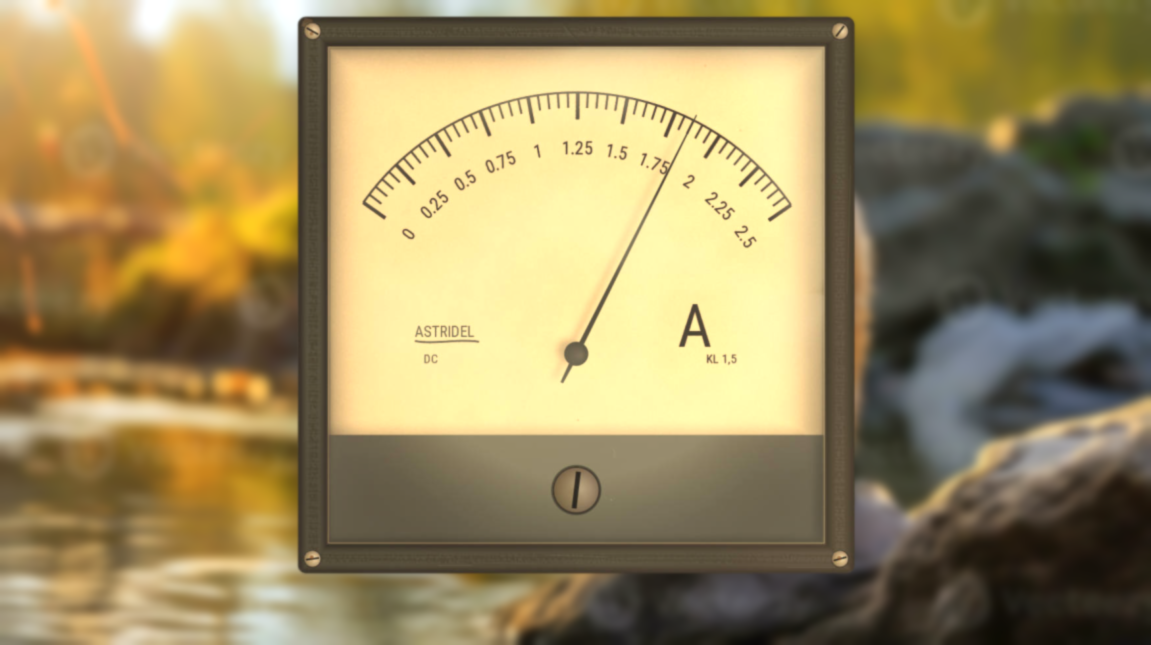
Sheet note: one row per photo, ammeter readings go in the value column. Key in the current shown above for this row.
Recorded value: 1.85 A
